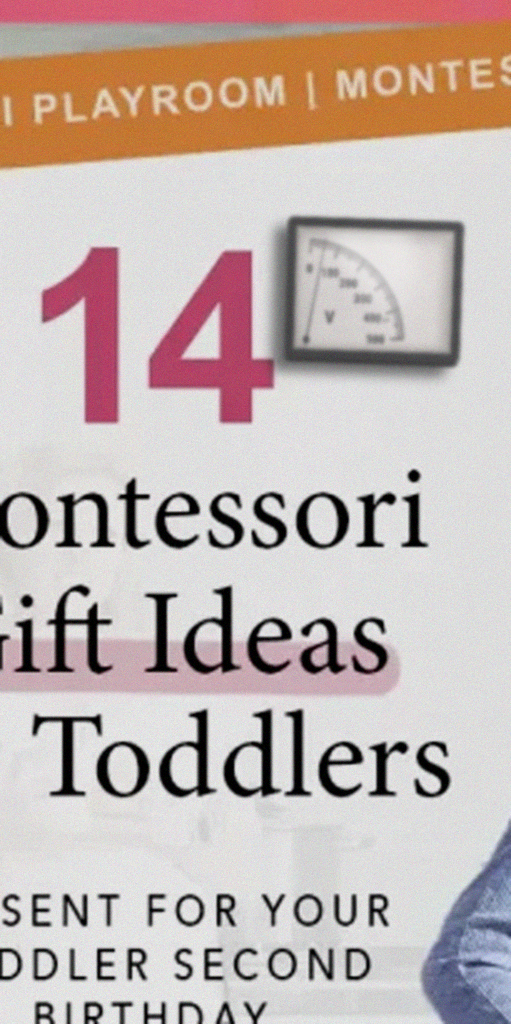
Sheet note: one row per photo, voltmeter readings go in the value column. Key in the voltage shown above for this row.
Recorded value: 50 V
